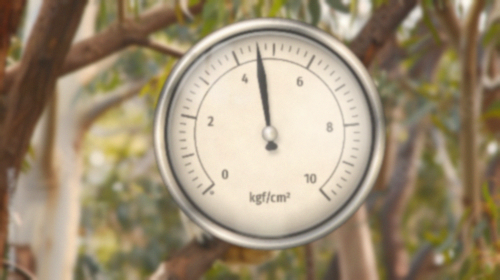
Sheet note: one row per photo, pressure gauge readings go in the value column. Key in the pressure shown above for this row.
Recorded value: 4.6 kg/cm²
